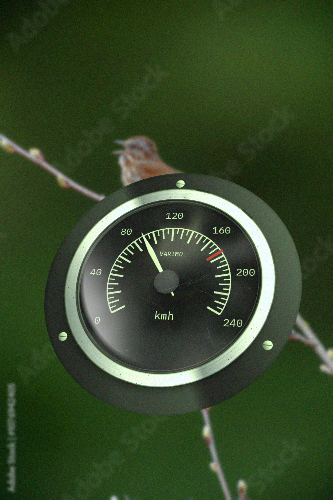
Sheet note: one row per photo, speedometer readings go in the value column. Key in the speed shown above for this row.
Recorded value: 90 km/h
